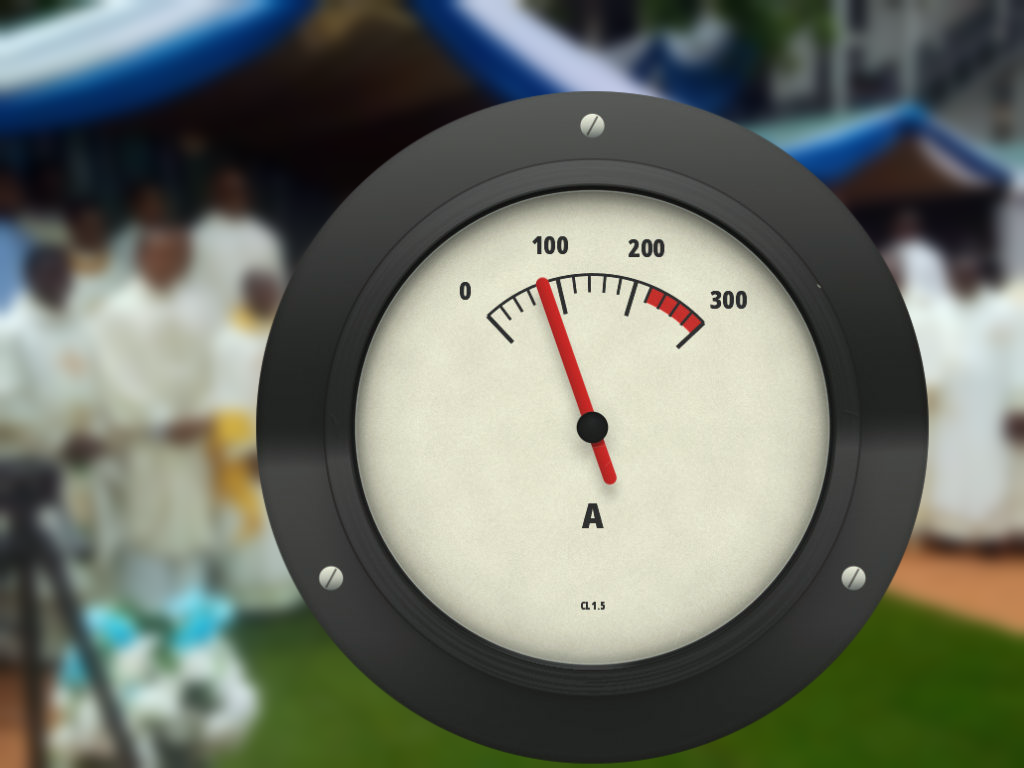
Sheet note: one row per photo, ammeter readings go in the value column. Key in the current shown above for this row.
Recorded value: 80 A
